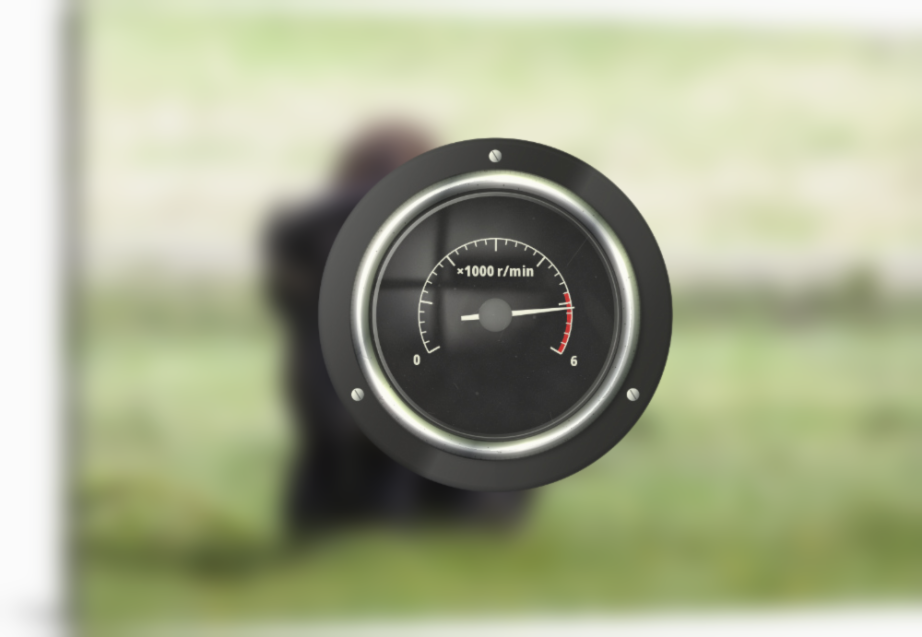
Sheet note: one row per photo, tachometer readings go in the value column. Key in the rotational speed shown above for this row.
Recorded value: 5100 rpm
